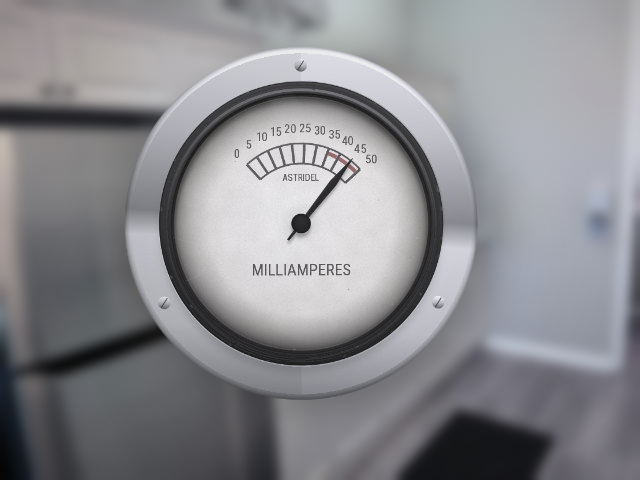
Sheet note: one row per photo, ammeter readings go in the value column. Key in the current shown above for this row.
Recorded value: 45 mA
